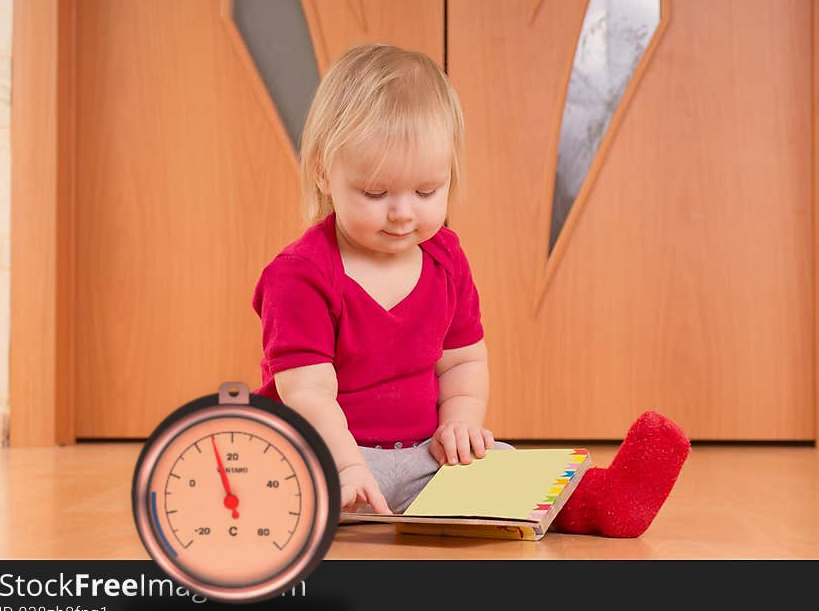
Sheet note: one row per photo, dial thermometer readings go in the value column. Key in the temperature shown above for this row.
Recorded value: 15 °C
